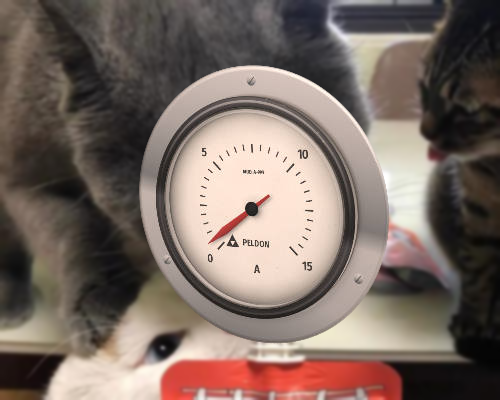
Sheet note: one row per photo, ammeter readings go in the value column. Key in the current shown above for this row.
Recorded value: 0.5 A
